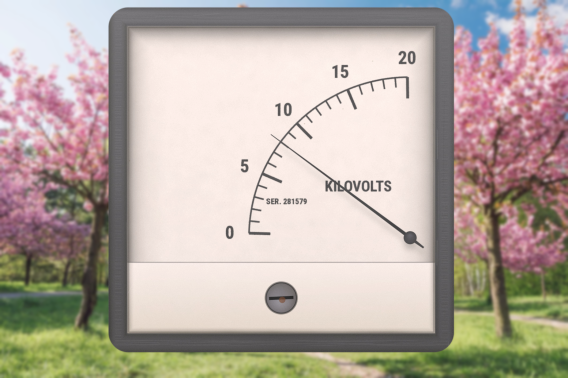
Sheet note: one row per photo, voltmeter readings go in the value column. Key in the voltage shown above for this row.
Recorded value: 8 kV
